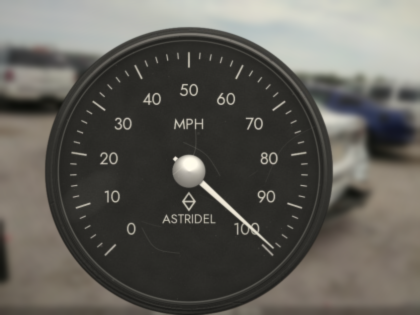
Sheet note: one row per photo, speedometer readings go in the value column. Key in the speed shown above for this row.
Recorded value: 99 mph
